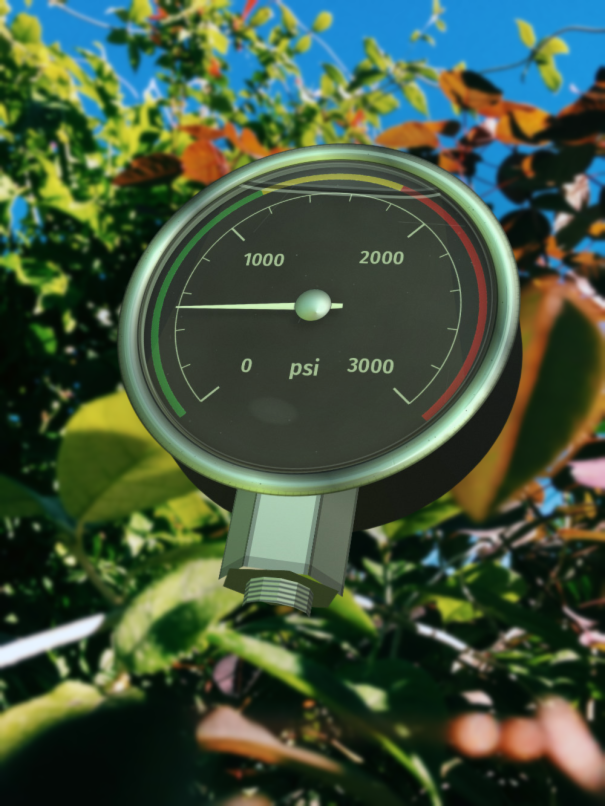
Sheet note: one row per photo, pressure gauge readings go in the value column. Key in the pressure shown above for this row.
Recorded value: 500 psi
